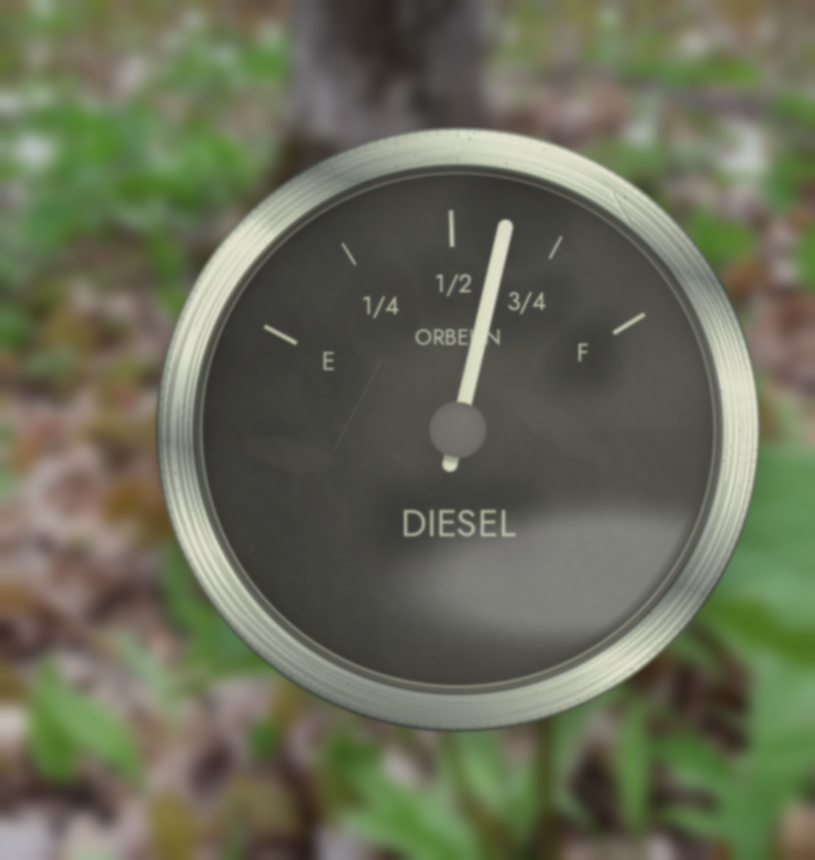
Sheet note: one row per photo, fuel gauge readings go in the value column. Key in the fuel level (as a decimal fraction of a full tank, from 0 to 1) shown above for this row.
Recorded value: 0.625
